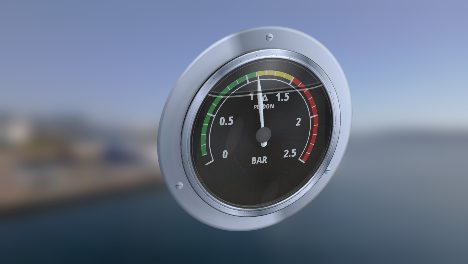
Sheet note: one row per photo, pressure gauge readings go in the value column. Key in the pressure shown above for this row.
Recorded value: 1.1 bar
